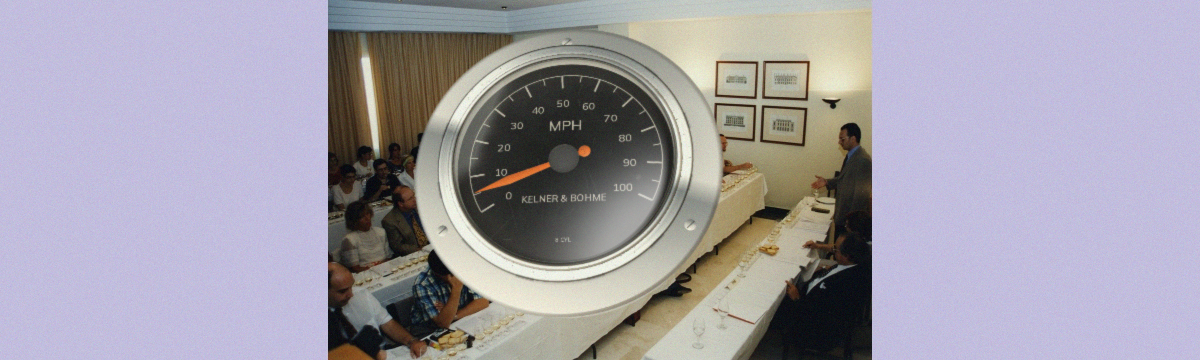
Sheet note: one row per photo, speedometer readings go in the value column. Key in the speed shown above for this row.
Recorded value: 5 mph
